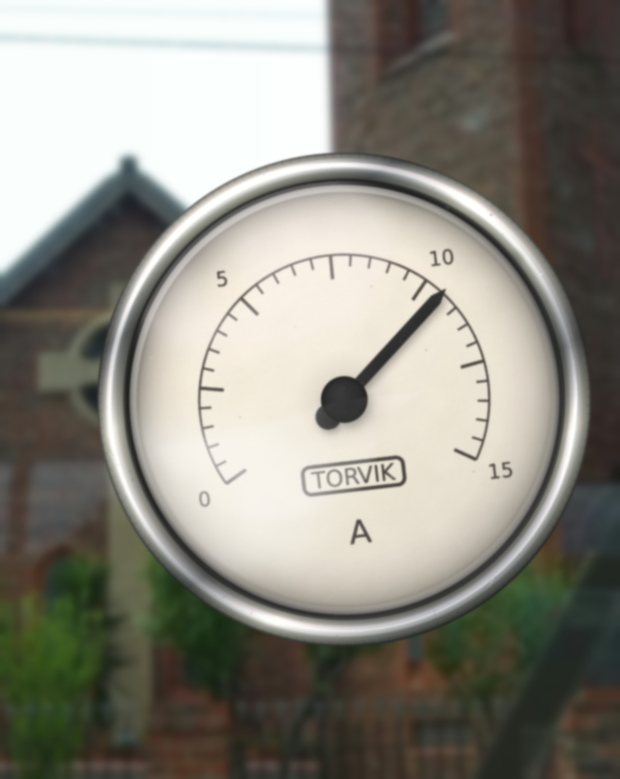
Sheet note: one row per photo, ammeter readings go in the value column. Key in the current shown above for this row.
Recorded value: 10.5 A
